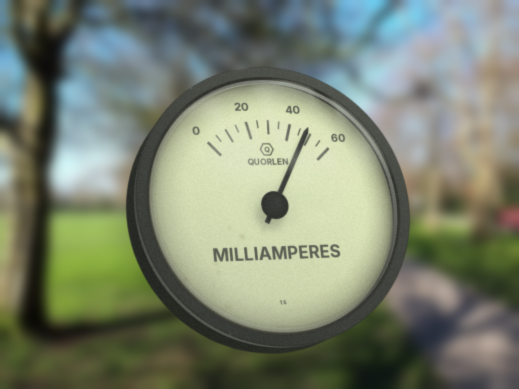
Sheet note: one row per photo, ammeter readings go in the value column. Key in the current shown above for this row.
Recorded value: 47.5 mA
